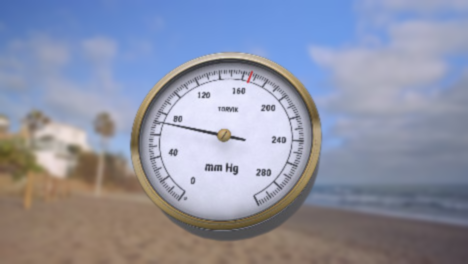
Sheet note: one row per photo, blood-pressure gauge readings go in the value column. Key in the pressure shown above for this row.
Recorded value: 70 mmHg
